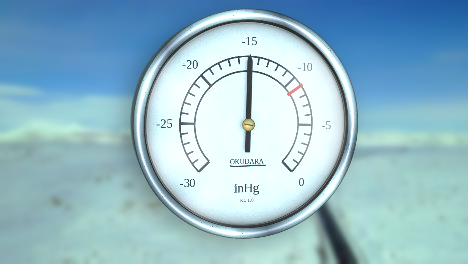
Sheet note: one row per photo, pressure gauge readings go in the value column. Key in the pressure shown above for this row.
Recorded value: -15 inHg
